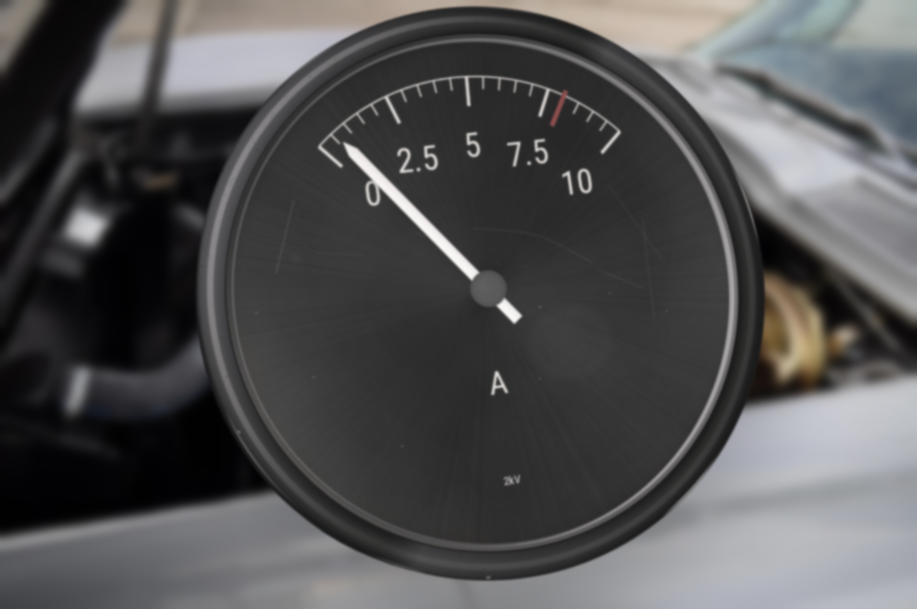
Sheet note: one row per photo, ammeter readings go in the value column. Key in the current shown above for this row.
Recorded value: 0.5 A
